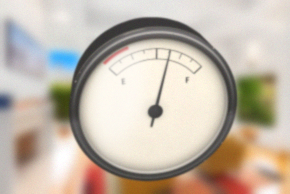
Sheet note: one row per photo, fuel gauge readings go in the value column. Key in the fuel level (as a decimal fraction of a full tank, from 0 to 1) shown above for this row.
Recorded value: 0.625
